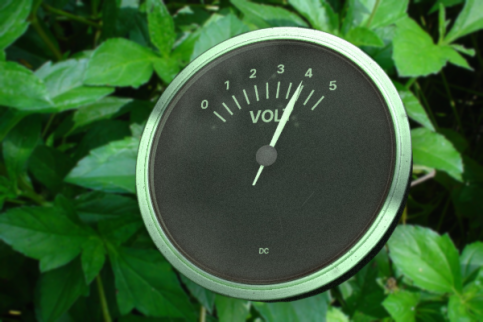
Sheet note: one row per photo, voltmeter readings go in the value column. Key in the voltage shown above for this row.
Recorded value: 4 V
